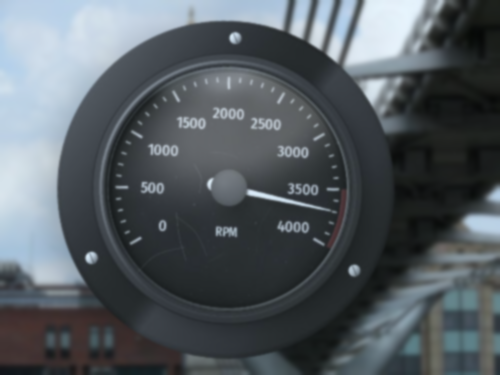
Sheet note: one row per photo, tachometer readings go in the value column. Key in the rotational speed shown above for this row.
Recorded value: 3700 rpm
